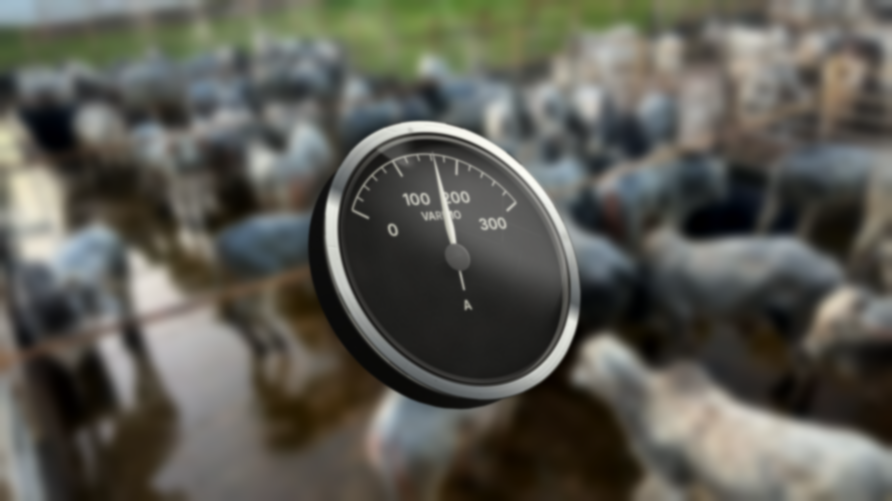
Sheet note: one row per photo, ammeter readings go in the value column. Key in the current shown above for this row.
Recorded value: 160 A
